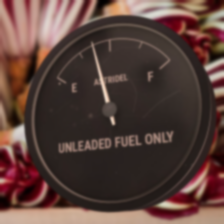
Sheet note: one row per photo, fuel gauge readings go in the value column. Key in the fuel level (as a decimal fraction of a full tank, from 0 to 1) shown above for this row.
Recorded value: 0.375
